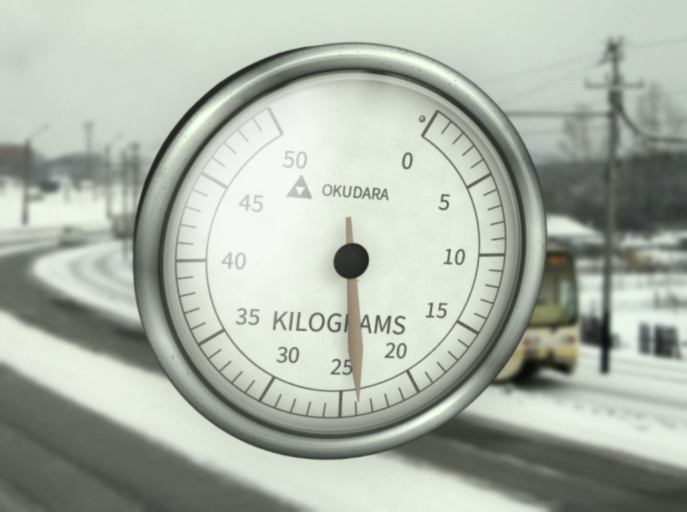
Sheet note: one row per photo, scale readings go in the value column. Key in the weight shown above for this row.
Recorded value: 24 kg
